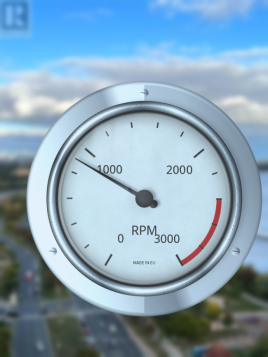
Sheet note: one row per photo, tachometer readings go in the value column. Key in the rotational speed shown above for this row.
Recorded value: 900 rpm
